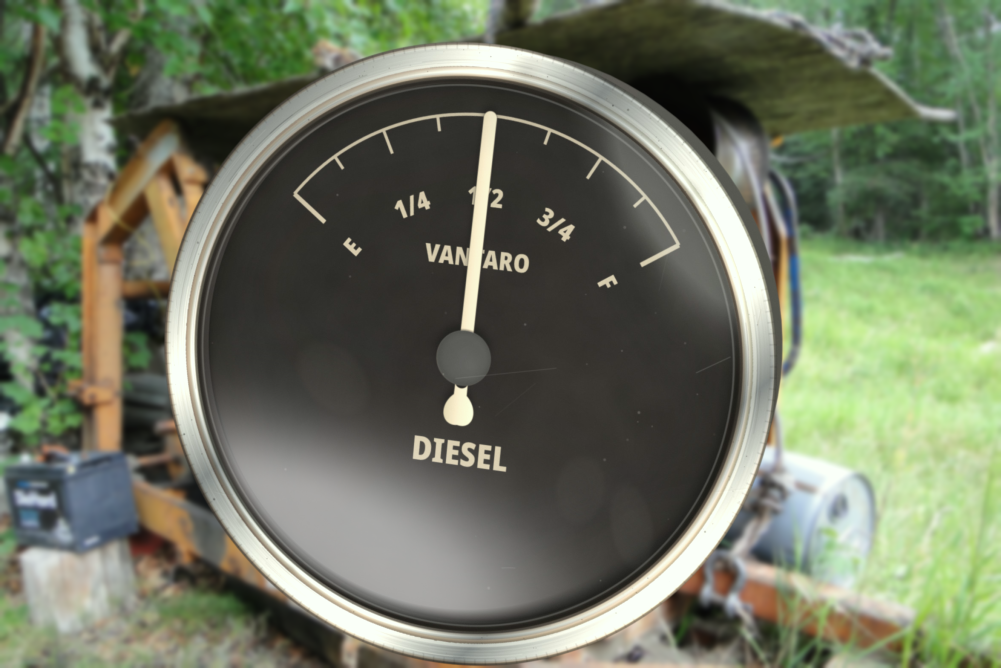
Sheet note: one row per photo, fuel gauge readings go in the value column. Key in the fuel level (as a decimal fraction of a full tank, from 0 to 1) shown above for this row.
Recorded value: 0.5
